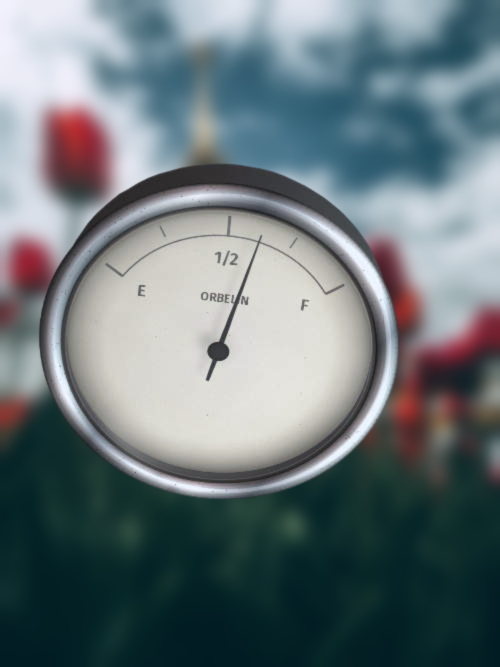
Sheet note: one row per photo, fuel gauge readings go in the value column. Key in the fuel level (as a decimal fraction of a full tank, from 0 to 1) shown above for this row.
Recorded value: 0.625
